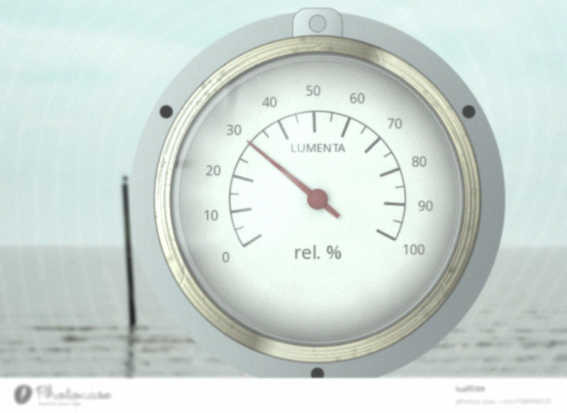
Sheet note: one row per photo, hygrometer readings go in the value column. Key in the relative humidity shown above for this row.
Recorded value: 30 %
